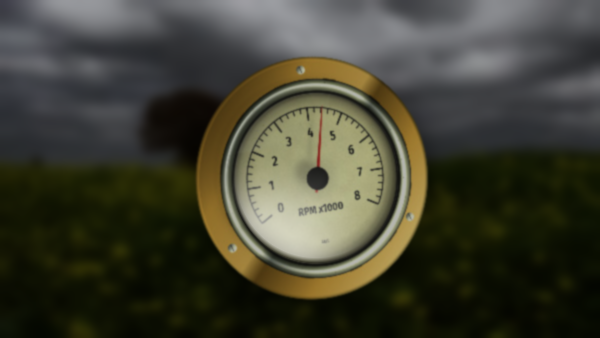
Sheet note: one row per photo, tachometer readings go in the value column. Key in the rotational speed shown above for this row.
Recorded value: 4400 rpm
